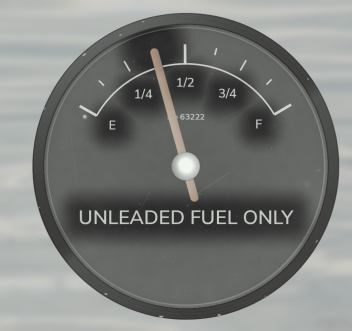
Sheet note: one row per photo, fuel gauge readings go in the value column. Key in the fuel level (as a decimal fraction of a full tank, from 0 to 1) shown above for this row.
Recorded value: 0.375
